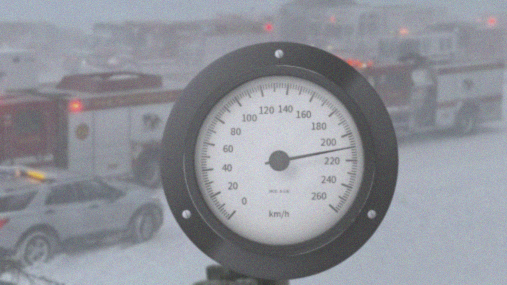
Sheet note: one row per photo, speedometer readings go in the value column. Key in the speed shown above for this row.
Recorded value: 210 km/h
